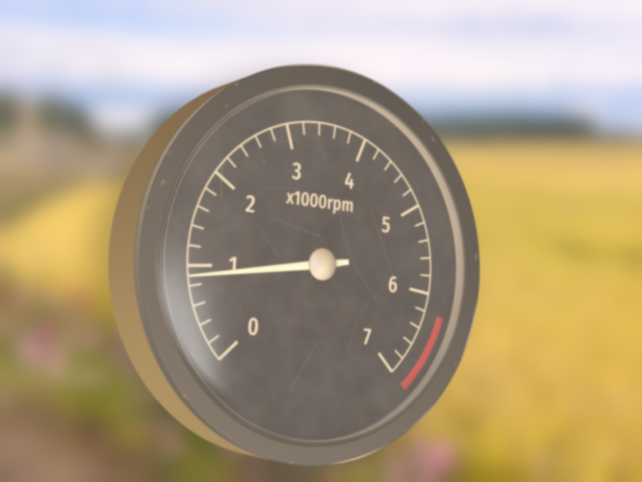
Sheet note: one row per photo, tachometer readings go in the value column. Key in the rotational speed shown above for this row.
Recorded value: 900 rpm
